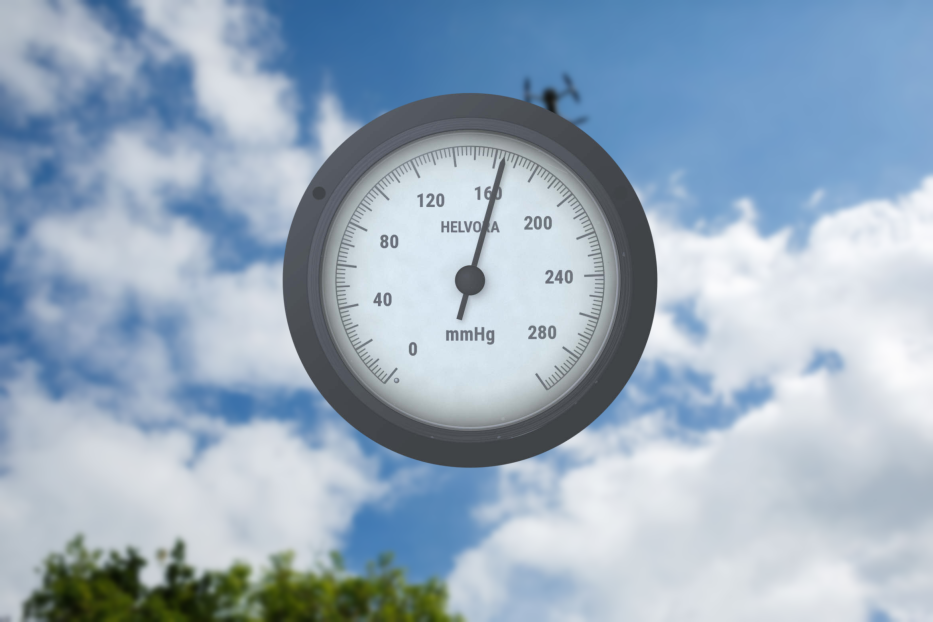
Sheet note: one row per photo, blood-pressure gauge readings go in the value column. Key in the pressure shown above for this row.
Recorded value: 164 mmHg
